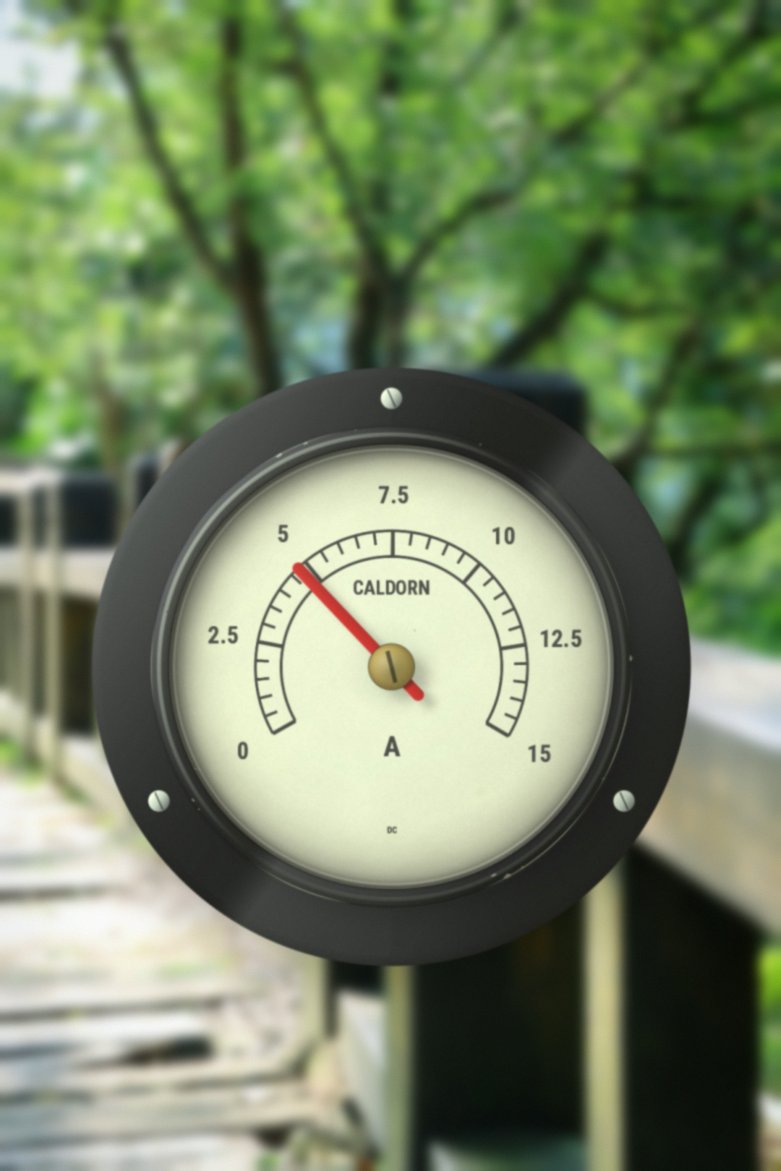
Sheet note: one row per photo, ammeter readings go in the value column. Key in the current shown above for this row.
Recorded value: 4.75 A
